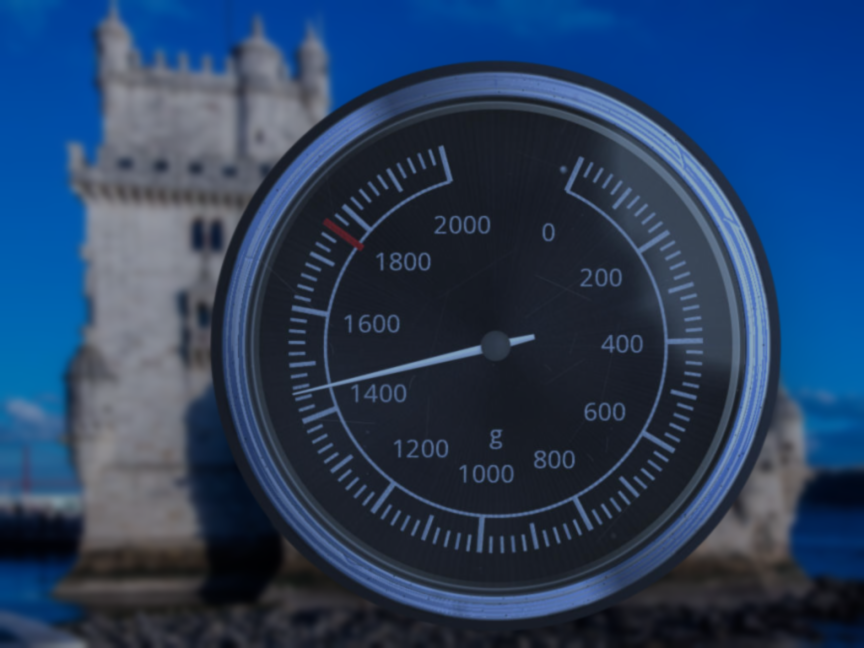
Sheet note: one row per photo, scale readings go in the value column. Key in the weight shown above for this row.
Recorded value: 1450 g
